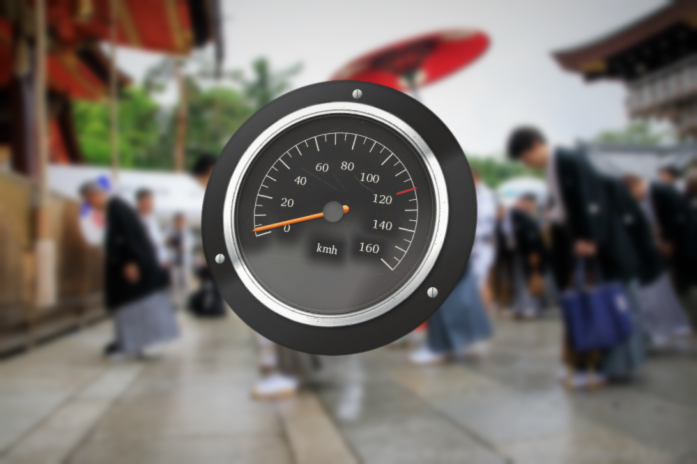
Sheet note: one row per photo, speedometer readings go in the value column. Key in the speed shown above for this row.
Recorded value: 2.5 km/h
